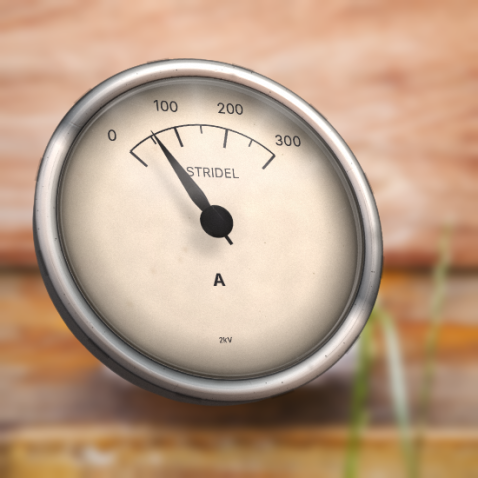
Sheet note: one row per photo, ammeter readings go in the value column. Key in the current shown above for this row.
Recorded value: 50 A
